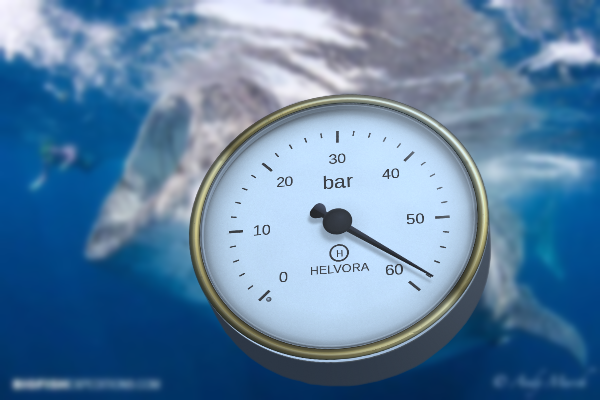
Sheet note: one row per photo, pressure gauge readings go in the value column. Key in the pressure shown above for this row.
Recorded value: 58 bar
